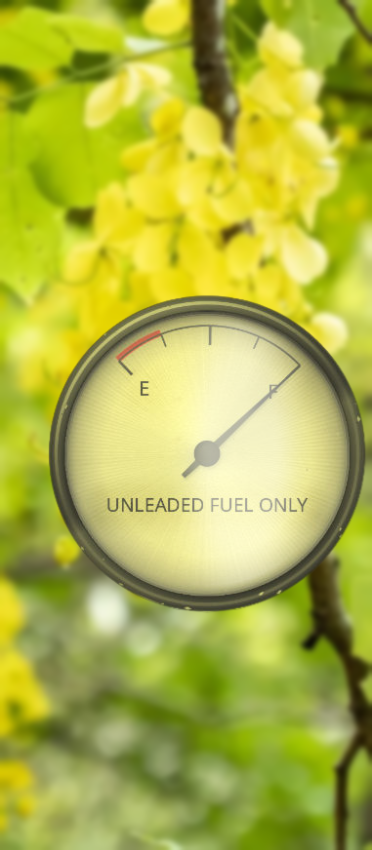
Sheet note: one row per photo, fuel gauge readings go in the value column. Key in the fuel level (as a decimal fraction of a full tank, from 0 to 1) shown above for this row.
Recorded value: 1
